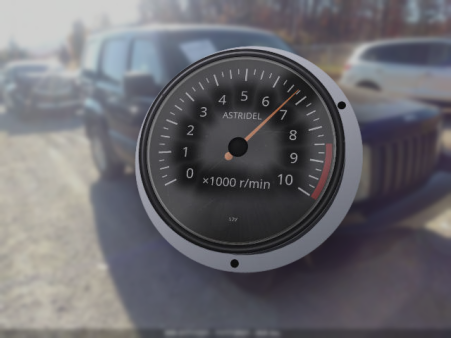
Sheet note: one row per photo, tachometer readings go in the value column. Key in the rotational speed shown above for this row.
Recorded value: 6750 rpm
